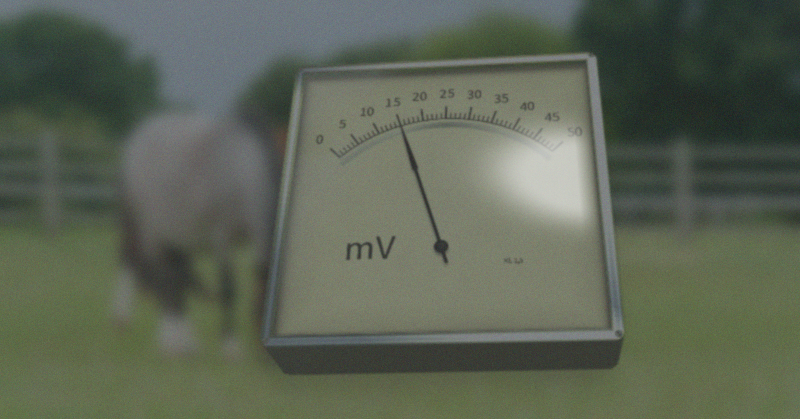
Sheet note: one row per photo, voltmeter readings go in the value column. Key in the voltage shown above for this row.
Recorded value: 15 mV
